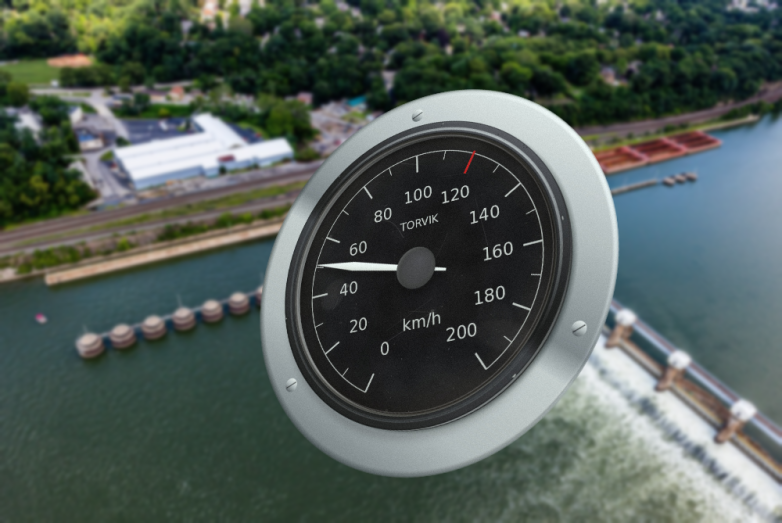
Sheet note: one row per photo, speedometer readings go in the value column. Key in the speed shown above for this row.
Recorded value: 50 km/h
